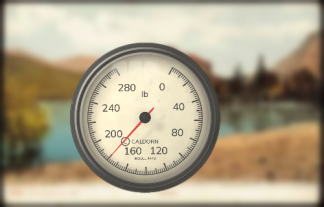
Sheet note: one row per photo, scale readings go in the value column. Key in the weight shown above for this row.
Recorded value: 180 lb
